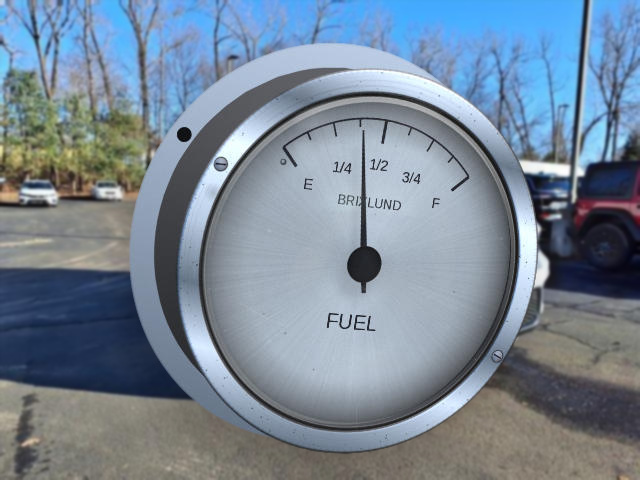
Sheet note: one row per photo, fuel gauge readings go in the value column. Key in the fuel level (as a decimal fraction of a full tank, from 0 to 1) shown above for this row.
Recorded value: 0.375
